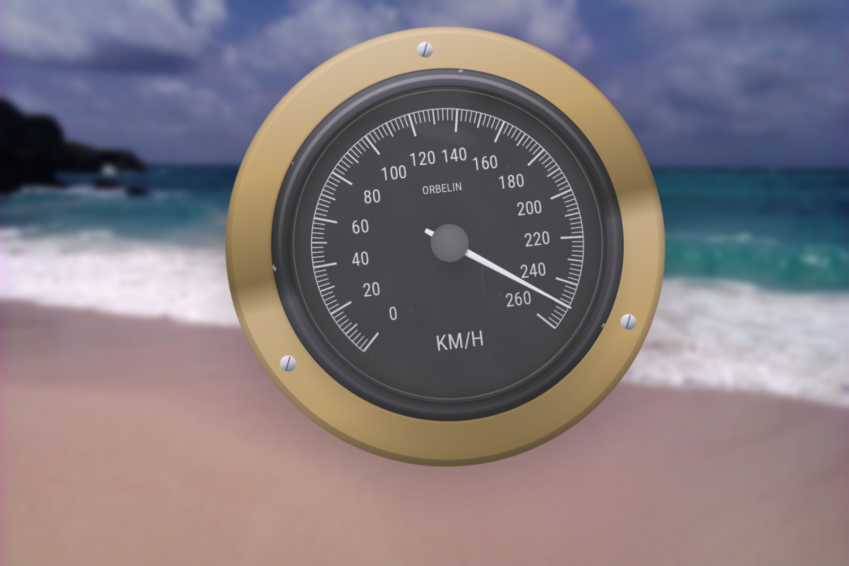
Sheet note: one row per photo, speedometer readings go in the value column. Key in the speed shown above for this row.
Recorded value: 250 km/h
